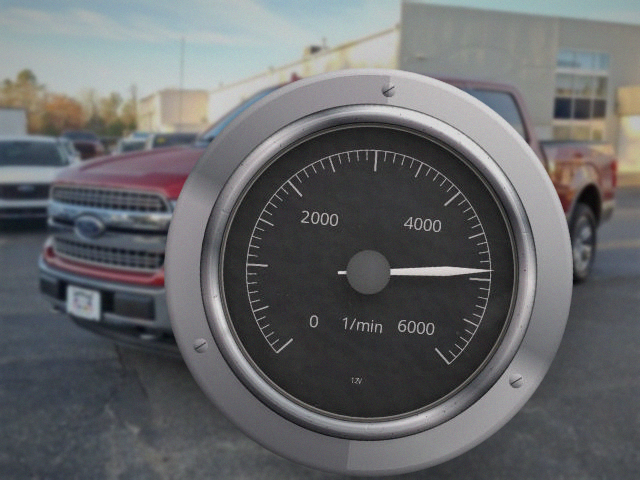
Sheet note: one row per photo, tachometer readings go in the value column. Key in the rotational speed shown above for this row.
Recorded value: 4900 rpm
